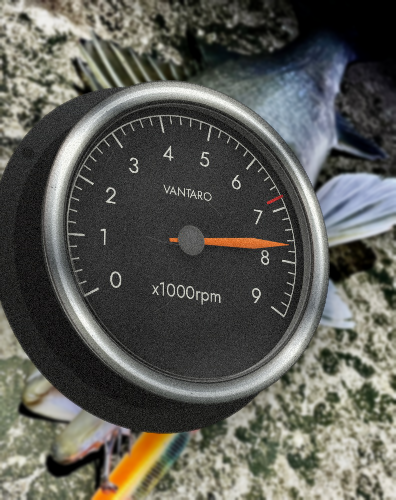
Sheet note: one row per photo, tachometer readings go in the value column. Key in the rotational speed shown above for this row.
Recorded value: 7700 rpm
